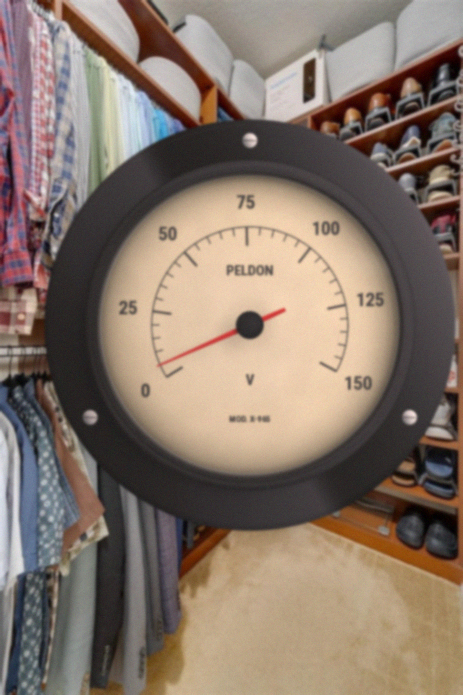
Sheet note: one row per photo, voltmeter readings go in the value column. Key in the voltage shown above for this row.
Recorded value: 5 V
